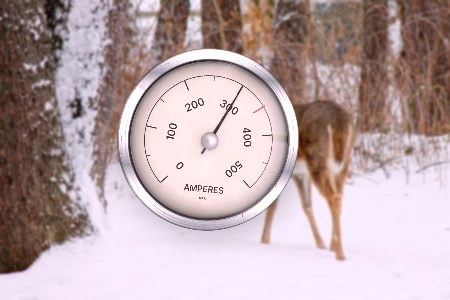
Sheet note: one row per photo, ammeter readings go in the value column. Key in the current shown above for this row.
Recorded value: 300 A
